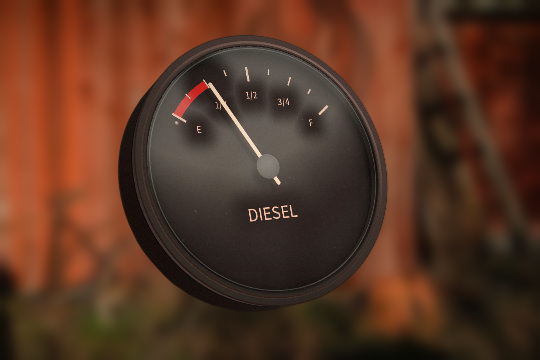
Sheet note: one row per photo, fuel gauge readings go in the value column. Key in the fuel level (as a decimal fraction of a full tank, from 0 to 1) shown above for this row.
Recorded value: 0.25
